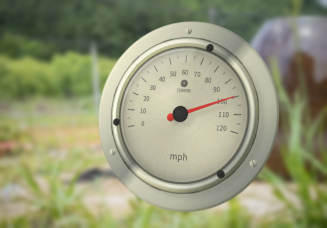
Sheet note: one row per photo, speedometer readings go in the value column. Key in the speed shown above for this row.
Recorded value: 100 mph
